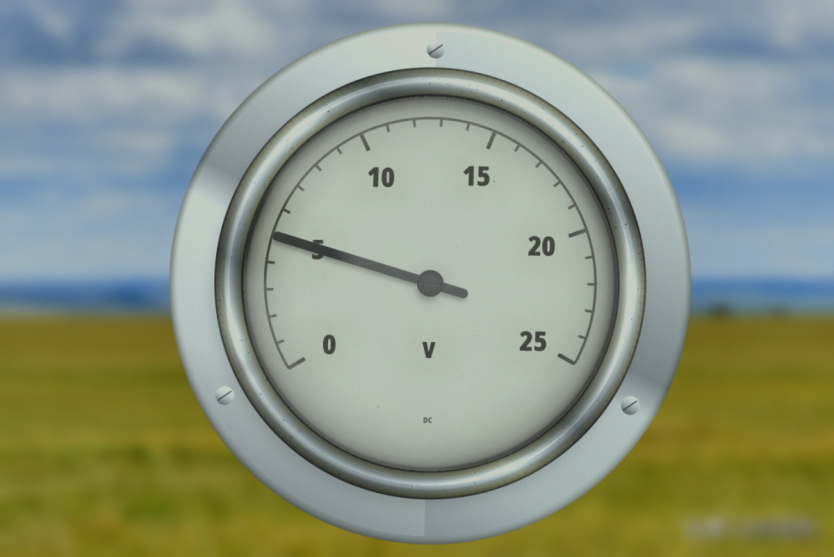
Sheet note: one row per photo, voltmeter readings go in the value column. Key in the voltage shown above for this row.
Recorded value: 5 V
